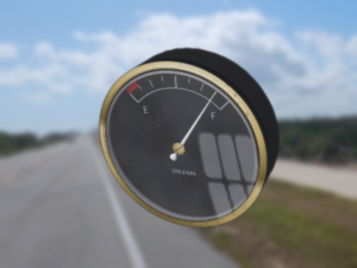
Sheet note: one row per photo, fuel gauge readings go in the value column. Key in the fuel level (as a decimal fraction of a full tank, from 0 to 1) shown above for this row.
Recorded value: 0.875
